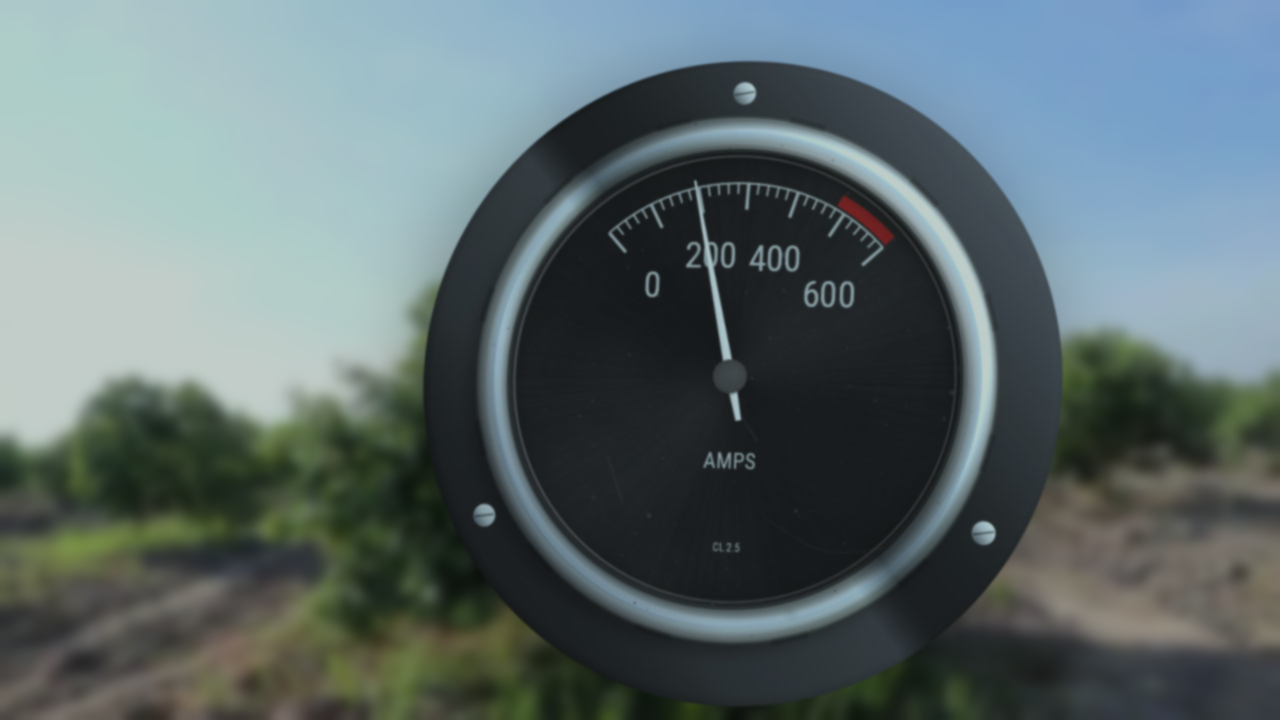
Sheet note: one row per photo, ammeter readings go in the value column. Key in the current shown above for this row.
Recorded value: 200 A
